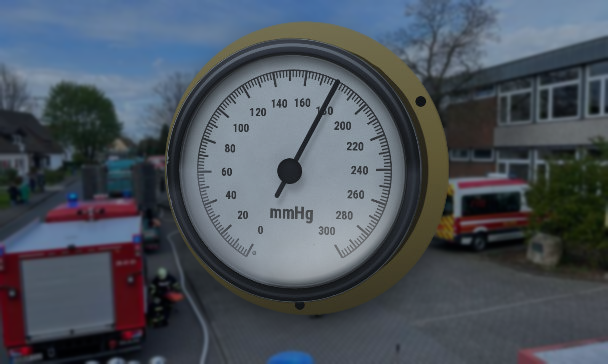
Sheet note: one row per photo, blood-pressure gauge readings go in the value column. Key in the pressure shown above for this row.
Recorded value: 180 mmHg
